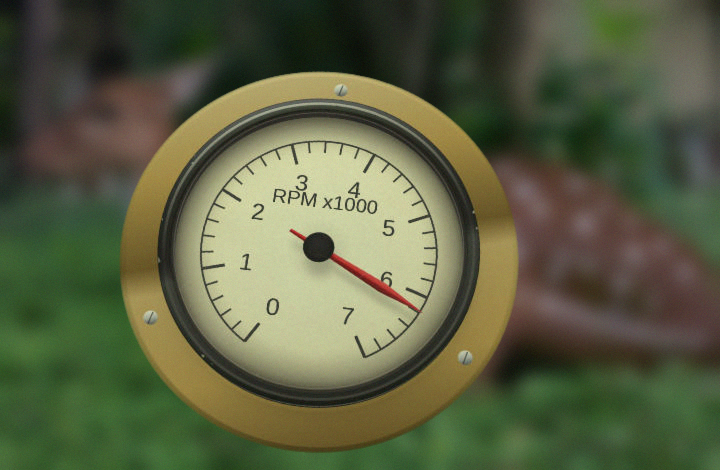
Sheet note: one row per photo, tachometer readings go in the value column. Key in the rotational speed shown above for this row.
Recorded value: 6200 rpm
